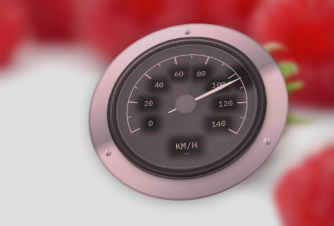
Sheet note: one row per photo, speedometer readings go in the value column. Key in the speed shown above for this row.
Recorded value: 105 km/h
